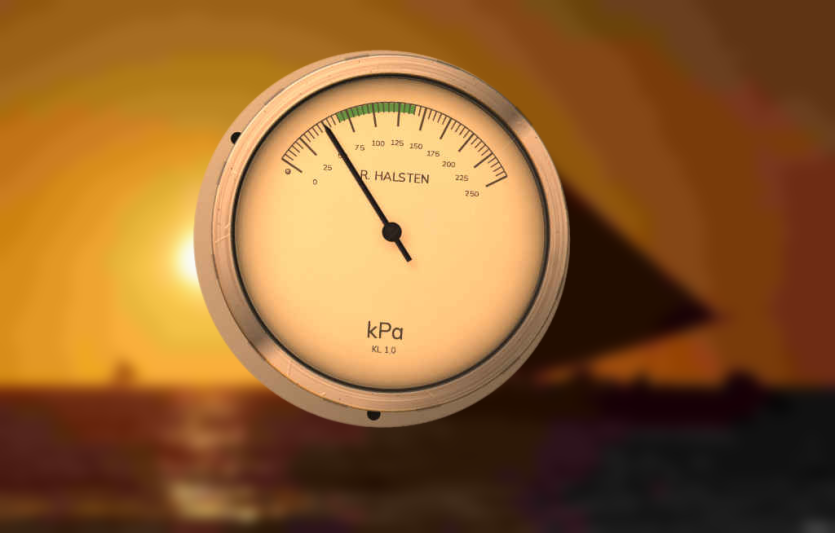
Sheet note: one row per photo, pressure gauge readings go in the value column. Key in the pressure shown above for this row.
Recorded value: 50 kPa
